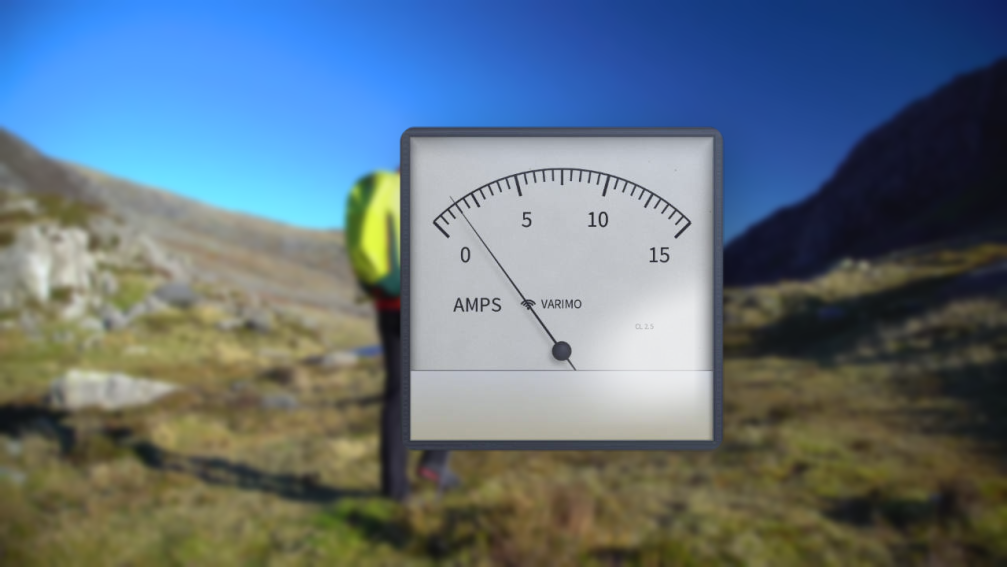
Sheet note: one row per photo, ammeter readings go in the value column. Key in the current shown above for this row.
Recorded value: 1.5 A
